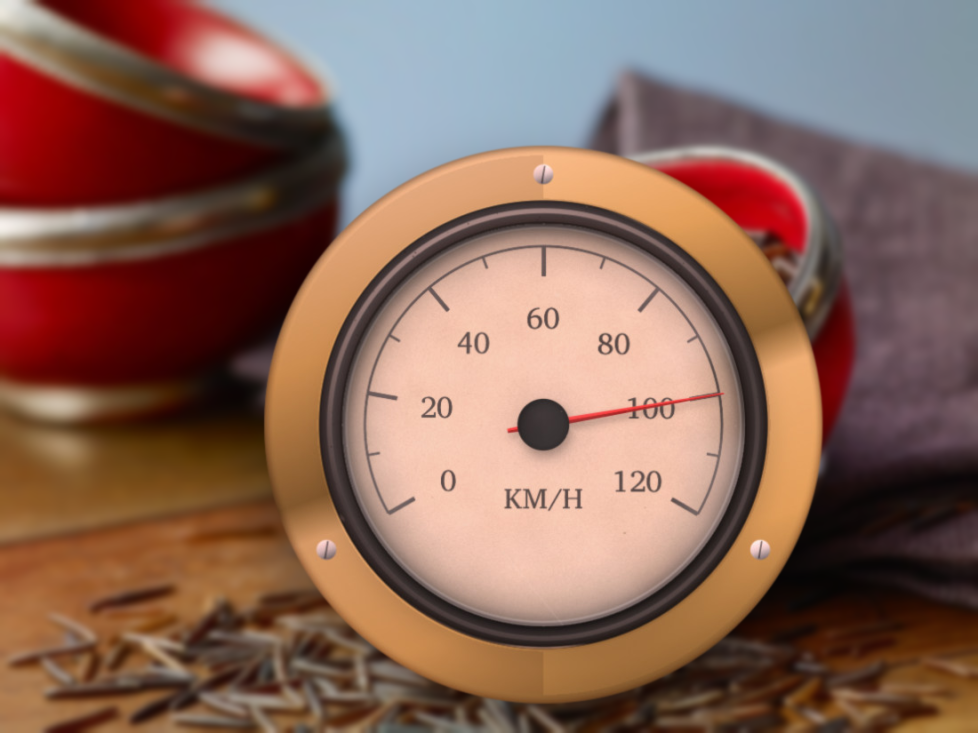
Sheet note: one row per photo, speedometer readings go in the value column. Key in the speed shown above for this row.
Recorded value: 100 km/h
